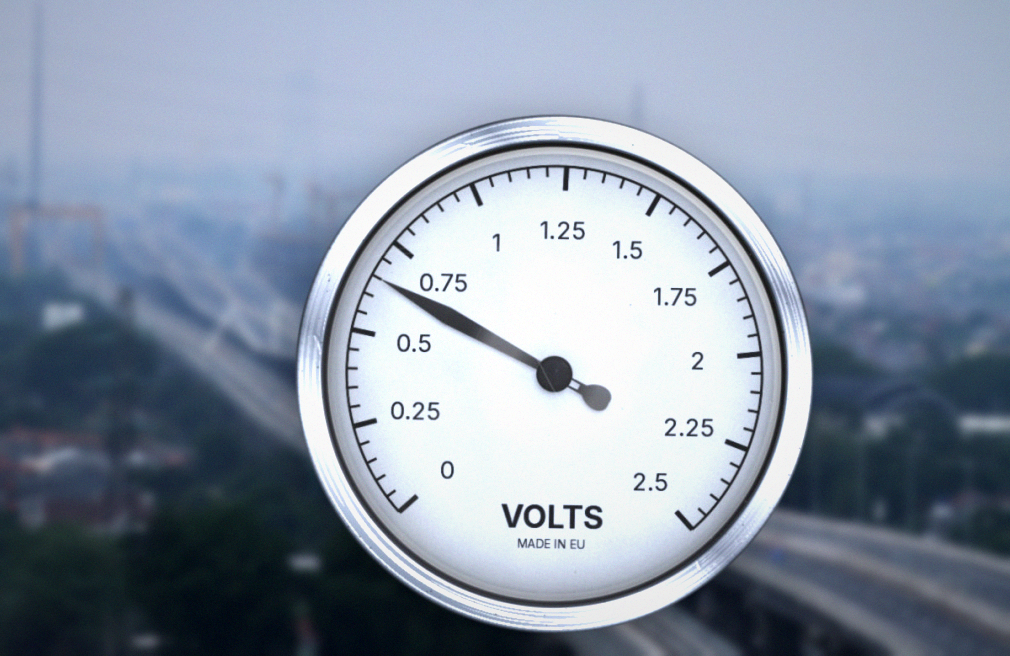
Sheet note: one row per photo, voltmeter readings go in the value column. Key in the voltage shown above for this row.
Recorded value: 0.65 V
